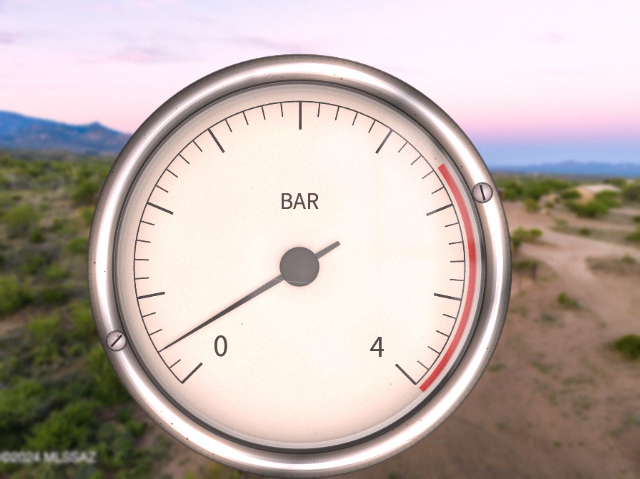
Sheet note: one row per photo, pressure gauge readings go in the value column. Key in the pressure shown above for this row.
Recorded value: 0.2 bar
